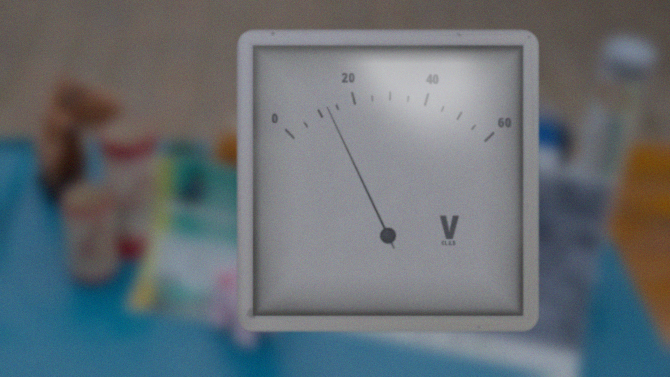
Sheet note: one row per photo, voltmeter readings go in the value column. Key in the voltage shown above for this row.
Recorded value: 12.5 V
